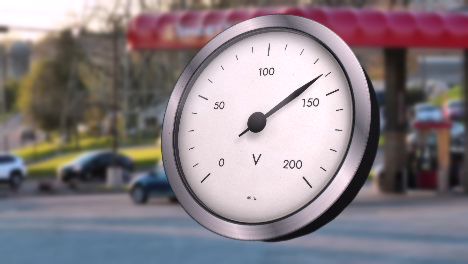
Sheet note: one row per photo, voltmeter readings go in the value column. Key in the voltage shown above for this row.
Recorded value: 140 V
